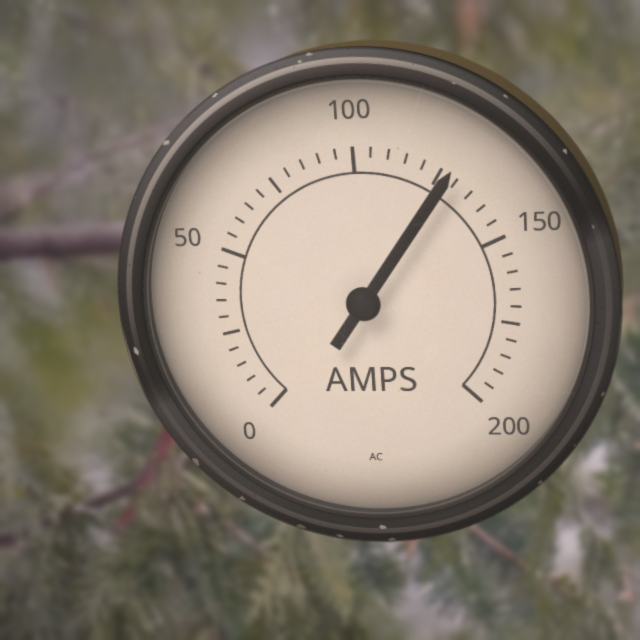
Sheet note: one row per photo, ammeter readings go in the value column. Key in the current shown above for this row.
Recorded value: 127.5 A
